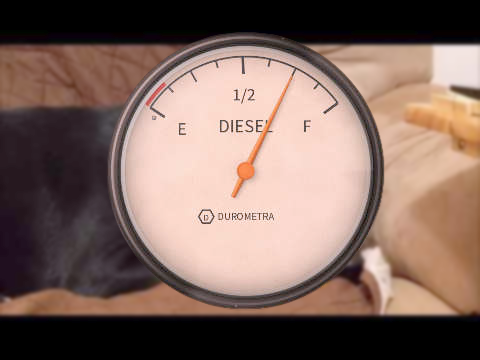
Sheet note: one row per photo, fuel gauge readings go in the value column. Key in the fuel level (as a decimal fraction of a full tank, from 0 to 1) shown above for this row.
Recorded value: 0.75
